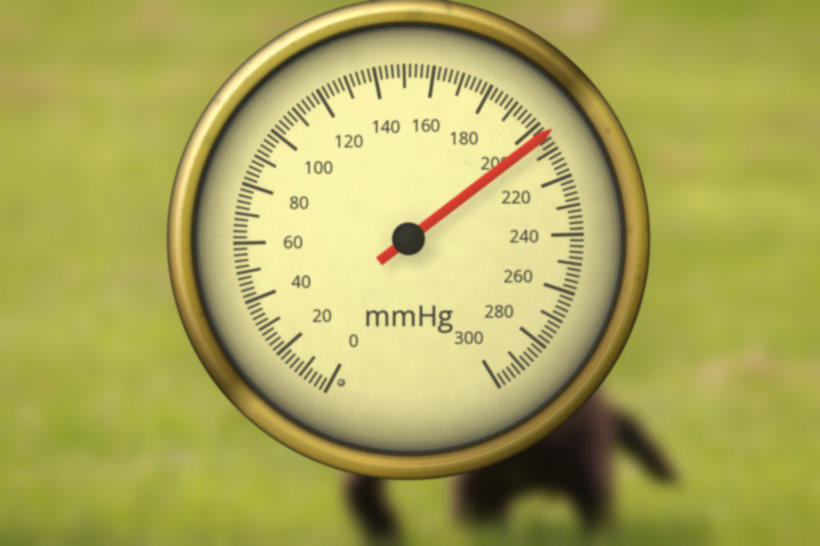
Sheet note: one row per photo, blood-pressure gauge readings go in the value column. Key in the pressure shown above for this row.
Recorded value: 204 mmHg
